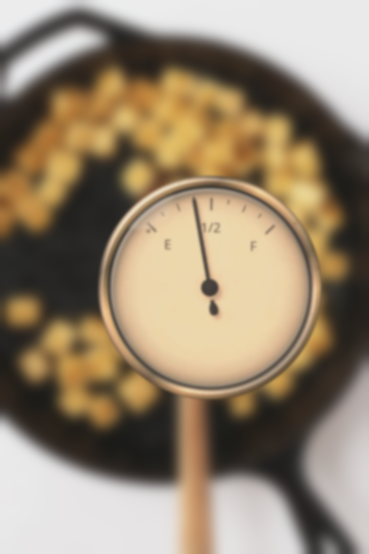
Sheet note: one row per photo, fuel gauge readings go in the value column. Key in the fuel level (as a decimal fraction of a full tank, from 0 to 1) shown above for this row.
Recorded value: 0.375
